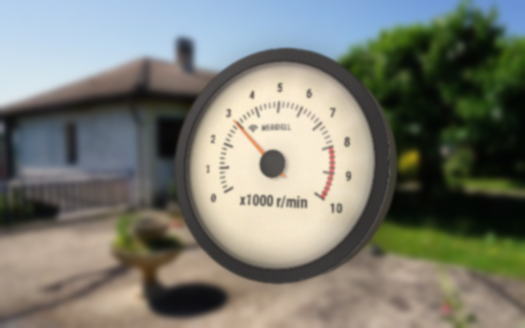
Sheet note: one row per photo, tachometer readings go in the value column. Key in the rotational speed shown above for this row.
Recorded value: 3000 rpm
